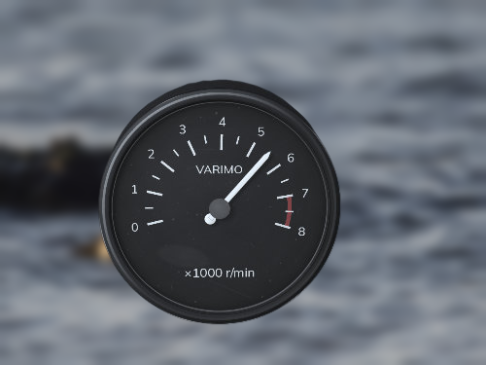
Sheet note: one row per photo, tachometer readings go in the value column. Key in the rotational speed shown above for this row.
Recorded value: 5500 rpm
